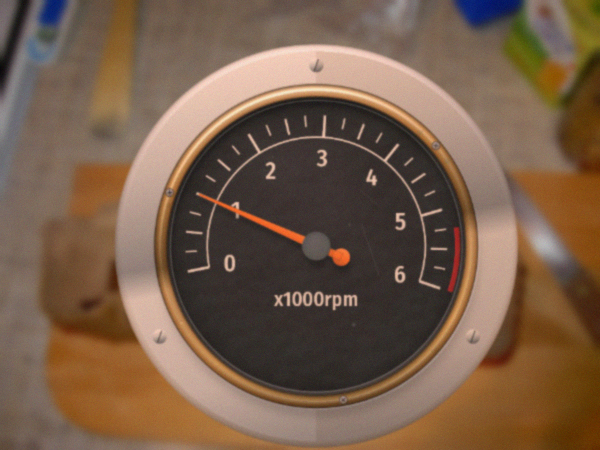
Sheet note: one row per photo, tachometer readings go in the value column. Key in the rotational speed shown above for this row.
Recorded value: 1000 rpm
